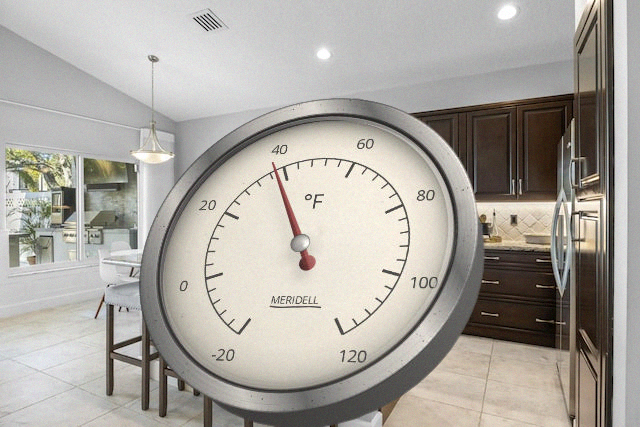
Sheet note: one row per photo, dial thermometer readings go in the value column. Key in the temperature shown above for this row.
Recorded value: 38 °F
